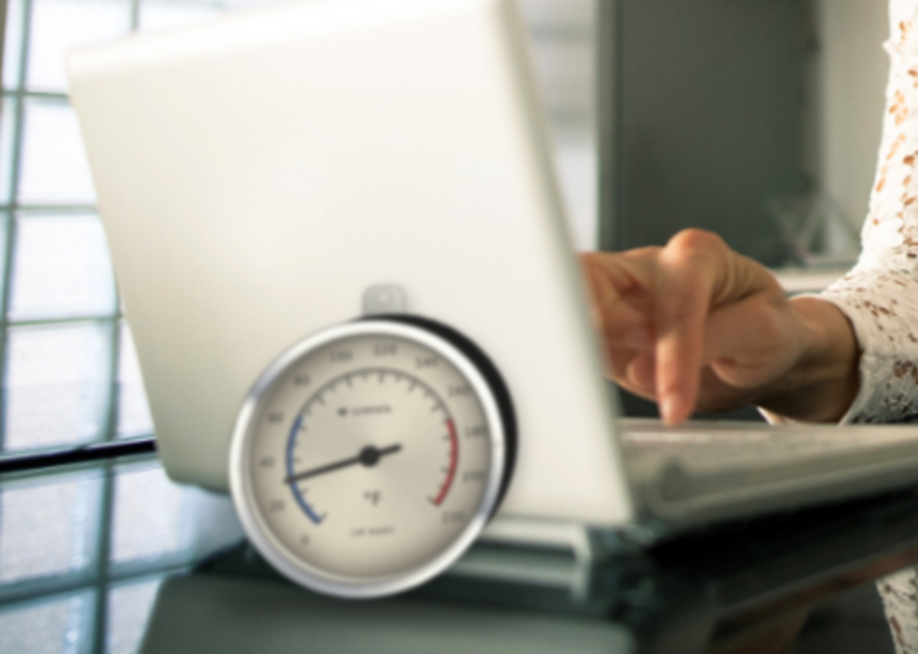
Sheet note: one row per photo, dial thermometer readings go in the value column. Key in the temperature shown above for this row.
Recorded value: 30 °F
